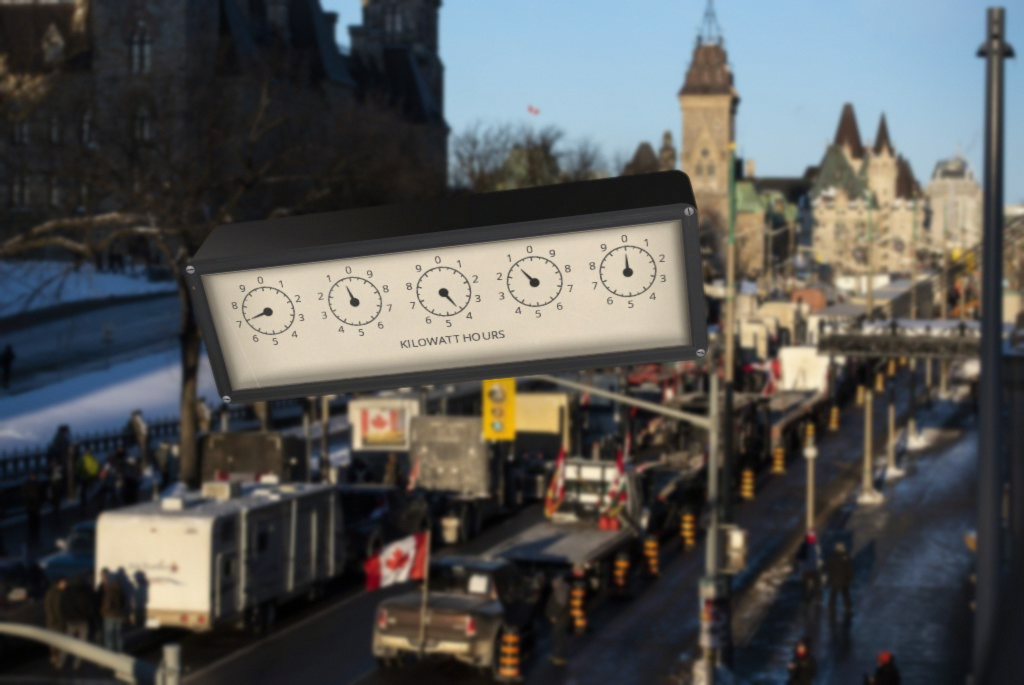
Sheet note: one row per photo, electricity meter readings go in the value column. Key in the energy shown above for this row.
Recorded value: 70410 kWh
